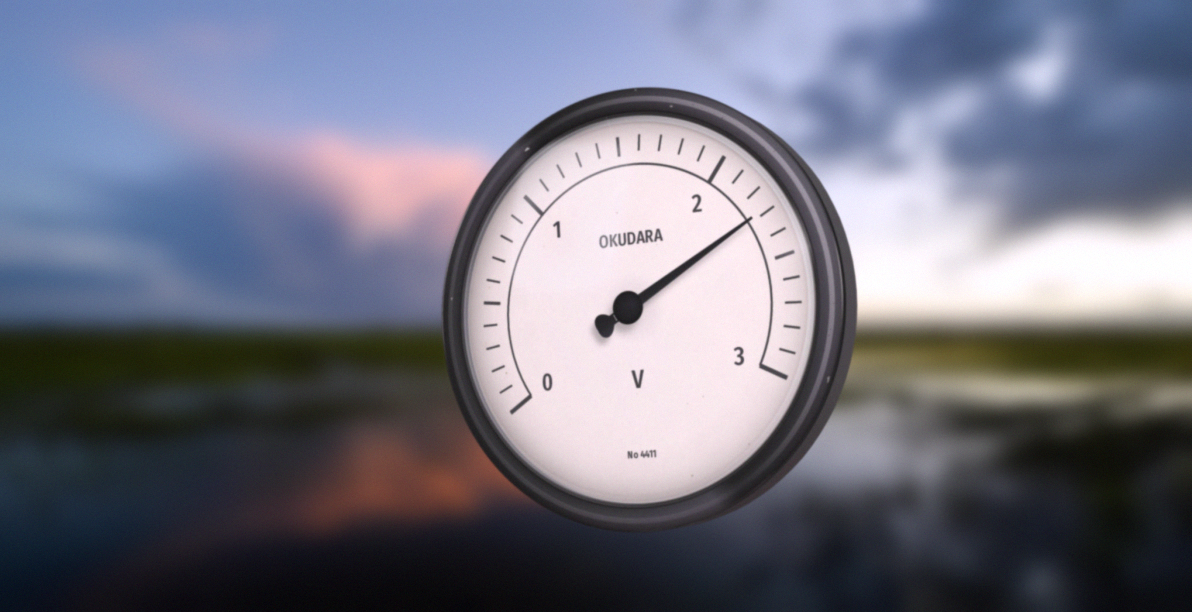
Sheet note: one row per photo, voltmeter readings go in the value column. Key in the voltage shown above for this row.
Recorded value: 2.3 V
